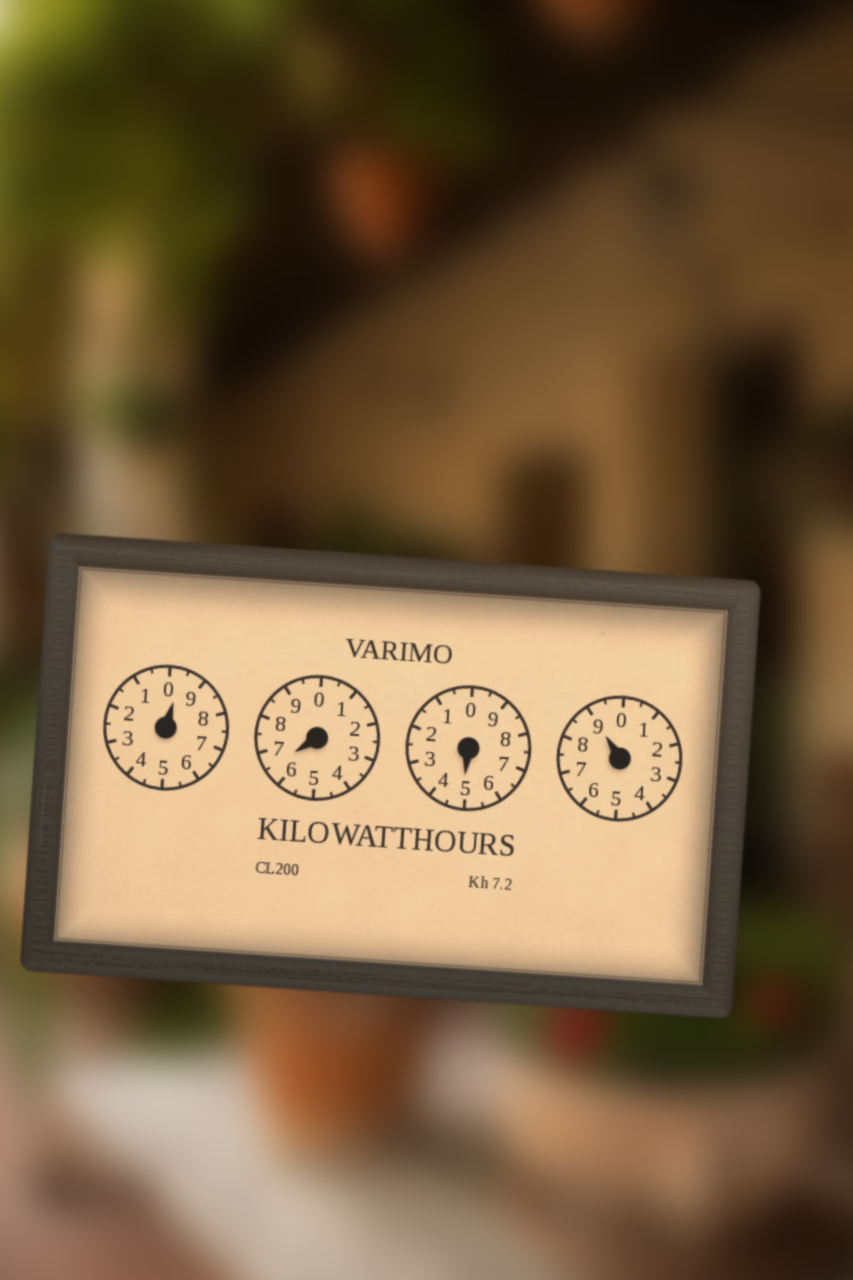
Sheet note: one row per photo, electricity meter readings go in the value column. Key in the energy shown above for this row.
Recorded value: 9649 kWh
